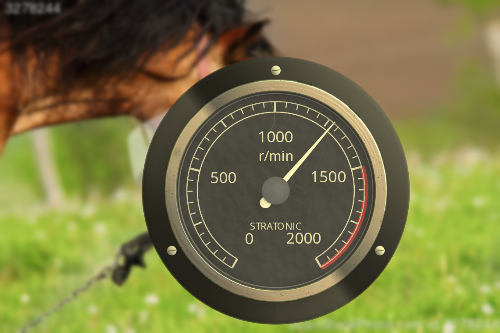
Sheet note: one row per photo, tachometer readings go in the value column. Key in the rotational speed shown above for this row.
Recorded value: 1275 rpm
